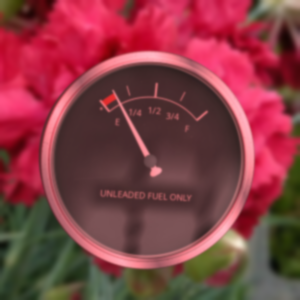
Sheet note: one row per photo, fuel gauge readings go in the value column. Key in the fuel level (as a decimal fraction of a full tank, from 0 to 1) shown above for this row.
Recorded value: 0.125
